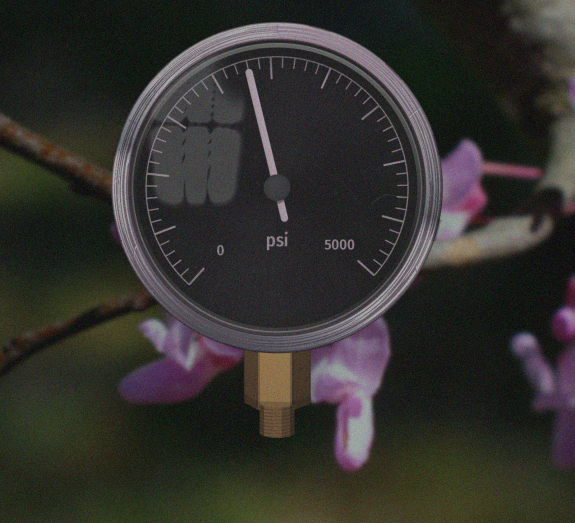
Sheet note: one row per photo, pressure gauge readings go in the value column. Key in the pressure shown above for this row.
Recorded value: 2300 psi
